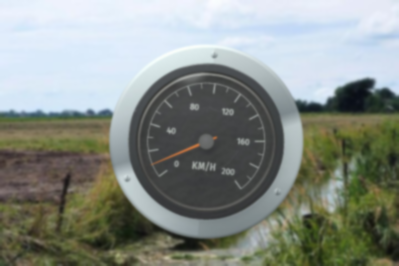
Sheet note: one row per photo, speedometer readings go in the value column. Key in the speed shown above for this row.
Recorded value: 10 km/h
